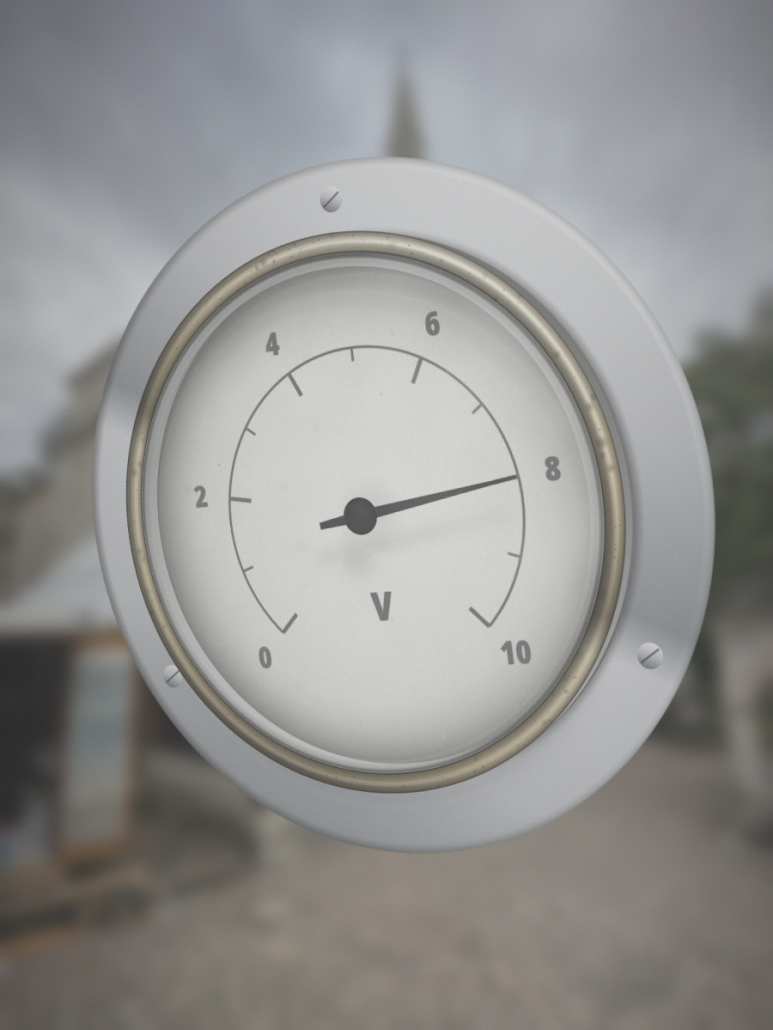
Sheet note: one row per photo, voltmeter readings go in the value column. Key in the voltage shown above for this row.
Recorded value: 8 V
